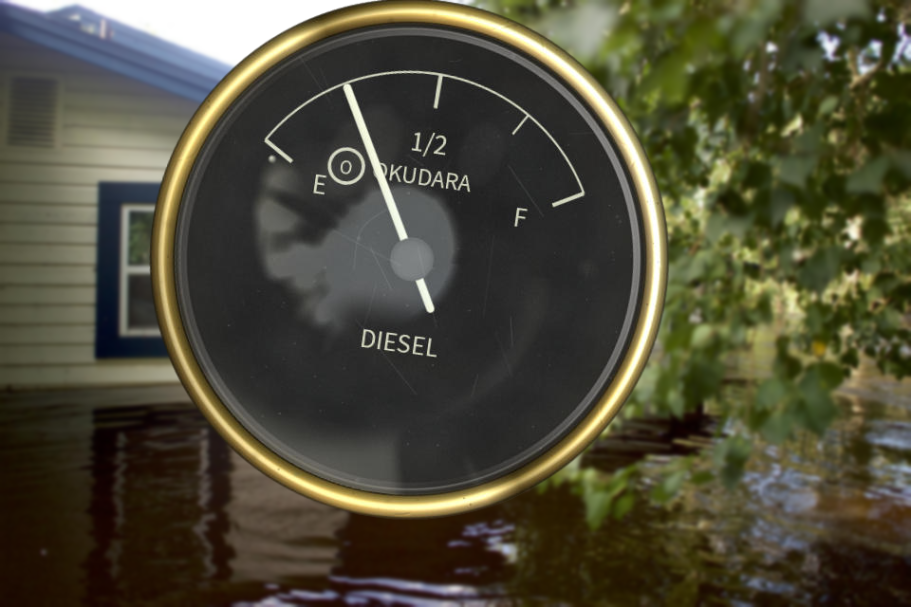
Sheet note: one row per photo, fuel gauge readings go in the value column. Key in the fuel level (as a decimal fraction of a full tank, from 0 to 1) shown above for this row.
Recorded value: 0.25
